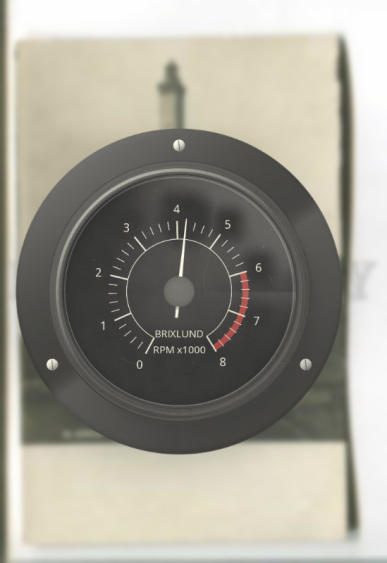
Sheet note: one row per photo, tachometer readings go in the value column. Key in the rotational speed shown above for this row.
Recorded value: 4200 rpm
